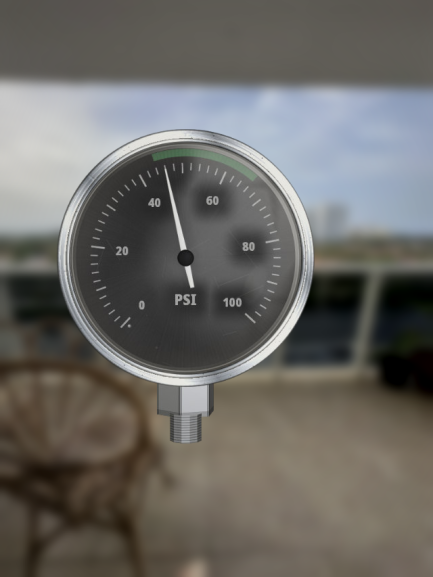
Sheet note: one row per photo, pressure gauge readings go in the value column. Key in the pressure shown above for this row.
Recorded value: 46 psi
